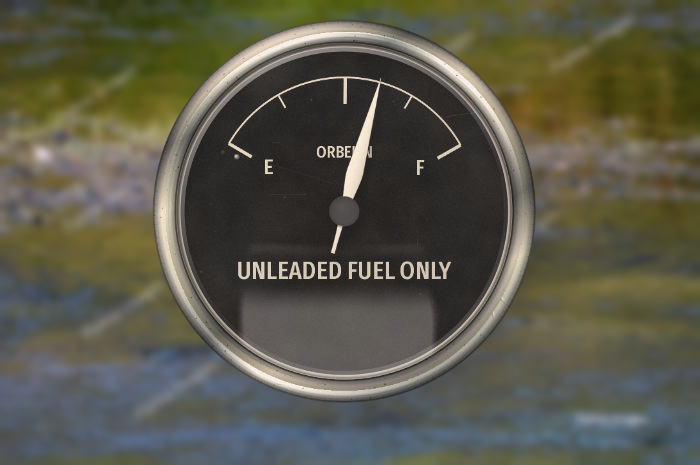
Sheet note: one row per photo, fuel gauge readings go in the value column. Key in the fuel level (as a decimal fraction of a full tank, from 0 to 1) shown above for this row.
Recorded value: 0.625
